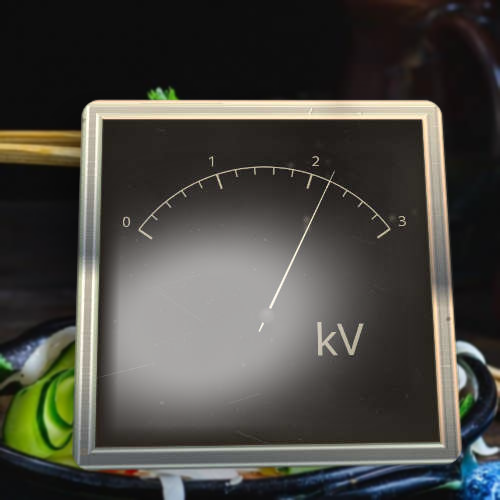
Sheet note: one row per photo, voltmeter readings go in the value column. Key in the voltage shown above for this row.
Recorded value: 2.2 kV
